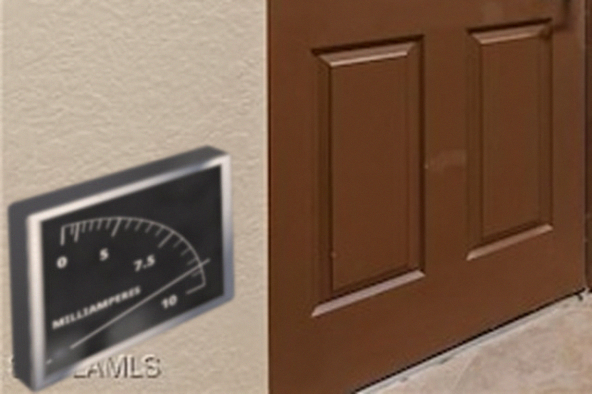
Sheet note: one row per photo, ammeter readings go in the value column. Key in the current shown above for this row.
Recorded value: 9.25 mA
